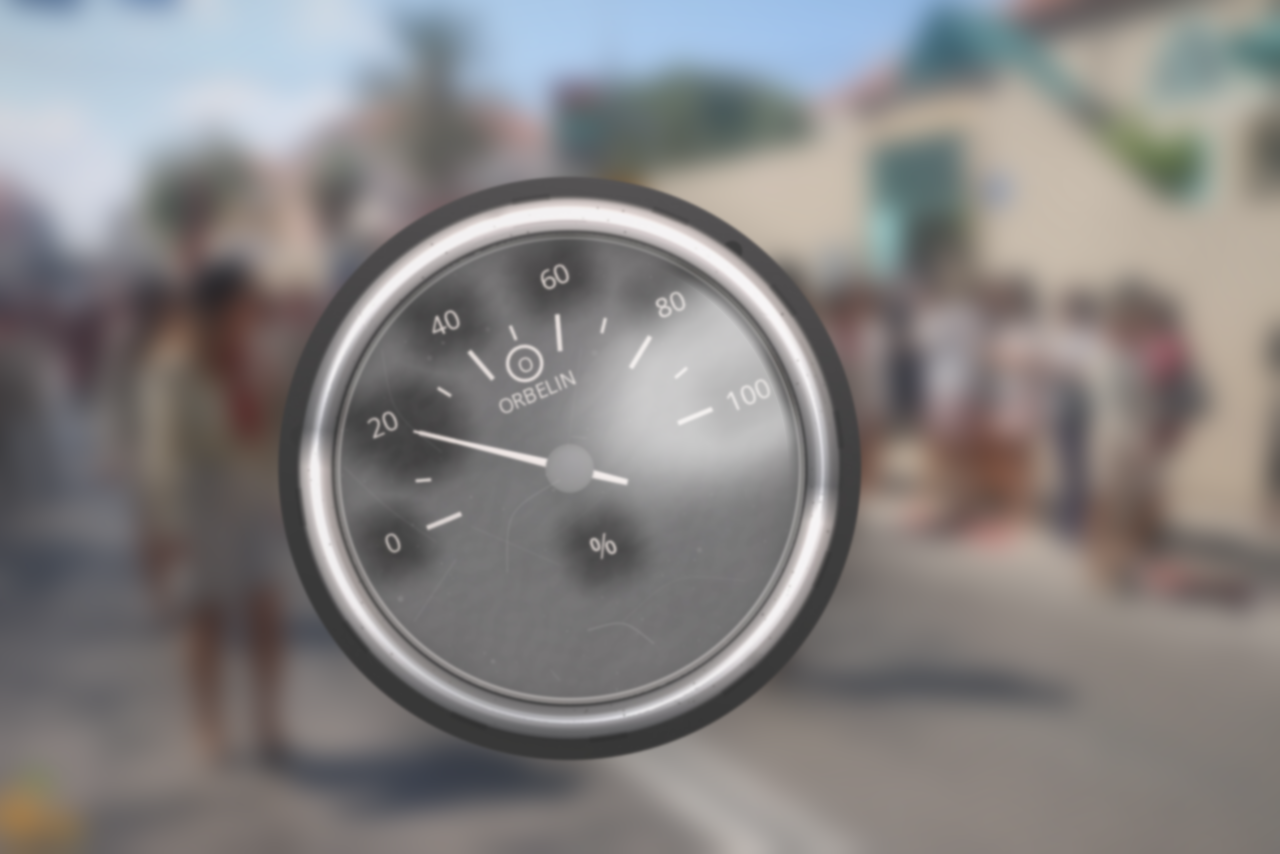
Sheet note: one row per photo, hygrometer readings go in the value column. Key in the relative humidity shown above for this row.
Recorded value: 20 %
